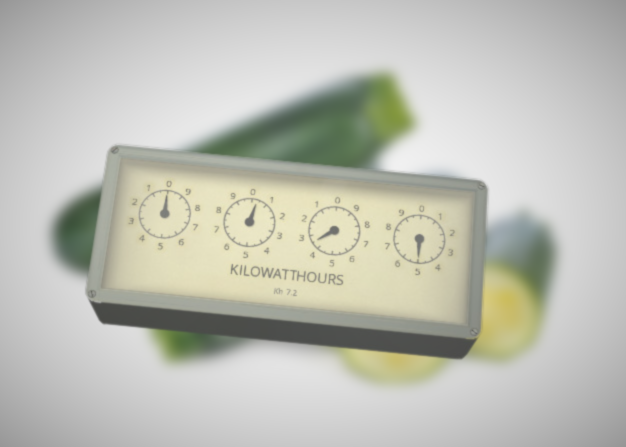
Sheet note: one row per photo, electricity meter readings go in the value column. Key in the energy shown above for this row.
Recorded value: 35 kWh
